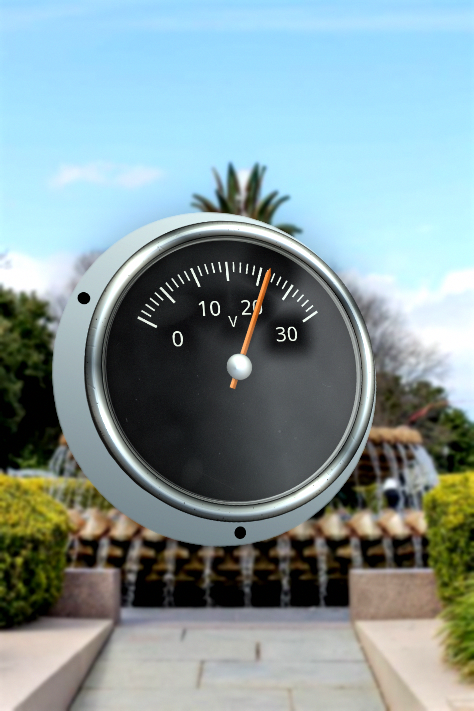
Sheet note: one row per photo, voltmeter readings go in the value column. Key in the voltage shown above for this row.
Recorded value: 21 V
